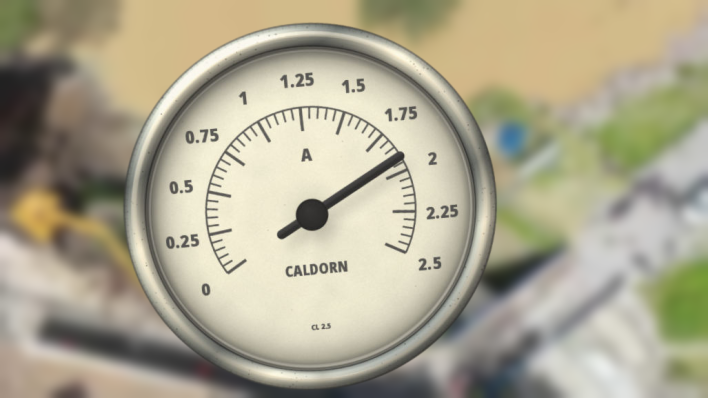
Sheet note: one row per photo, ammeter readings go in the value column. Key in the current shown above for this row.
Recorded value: 1.9 A
